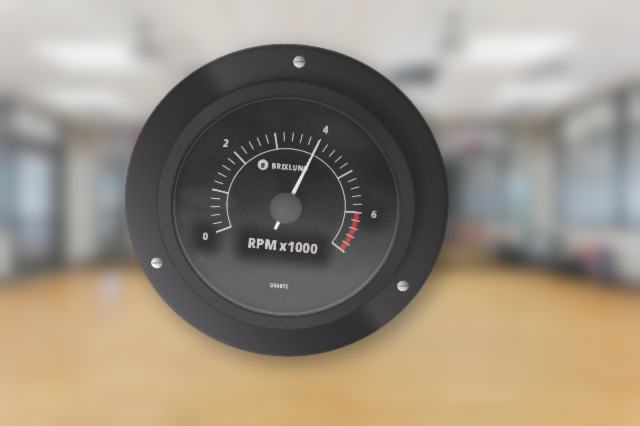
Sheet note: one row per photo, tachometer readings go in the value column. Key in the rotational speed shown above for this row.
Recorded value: 4000 rpm
